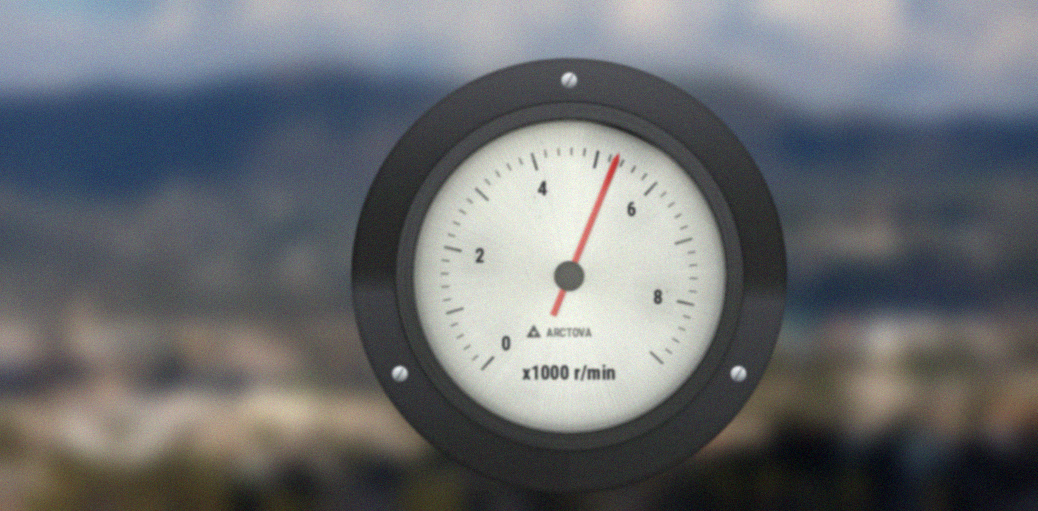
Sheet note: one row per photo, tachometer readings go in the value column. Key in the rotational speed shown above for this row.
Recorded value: 5300 rpm
